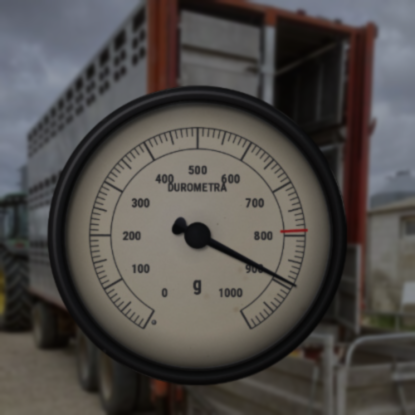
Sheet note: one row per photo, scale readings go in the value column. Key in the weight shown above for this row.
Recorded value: 890 g
